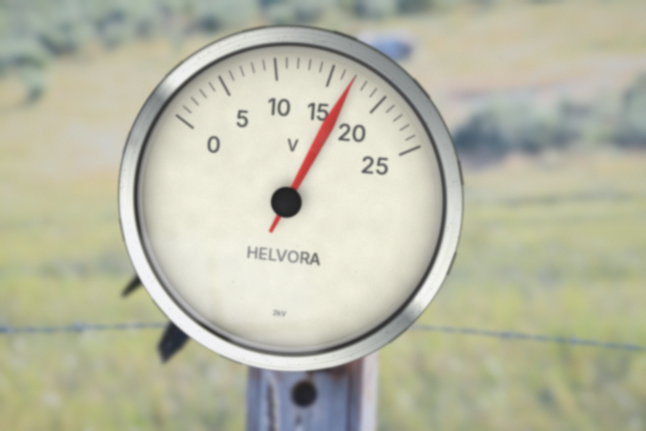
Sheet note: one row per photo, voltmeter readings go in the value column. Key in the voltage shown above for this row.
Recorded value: 17 V
